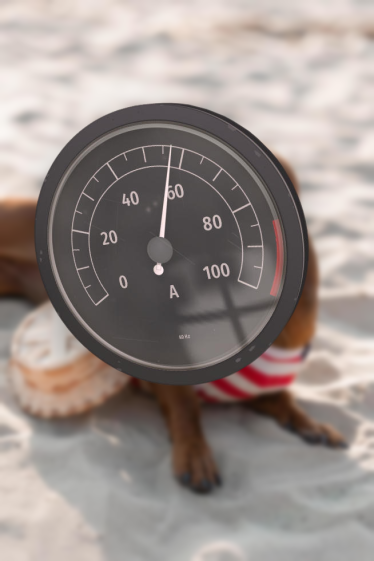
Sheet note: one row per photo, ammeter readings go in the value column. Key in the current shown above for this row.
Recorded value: 57.5 A
